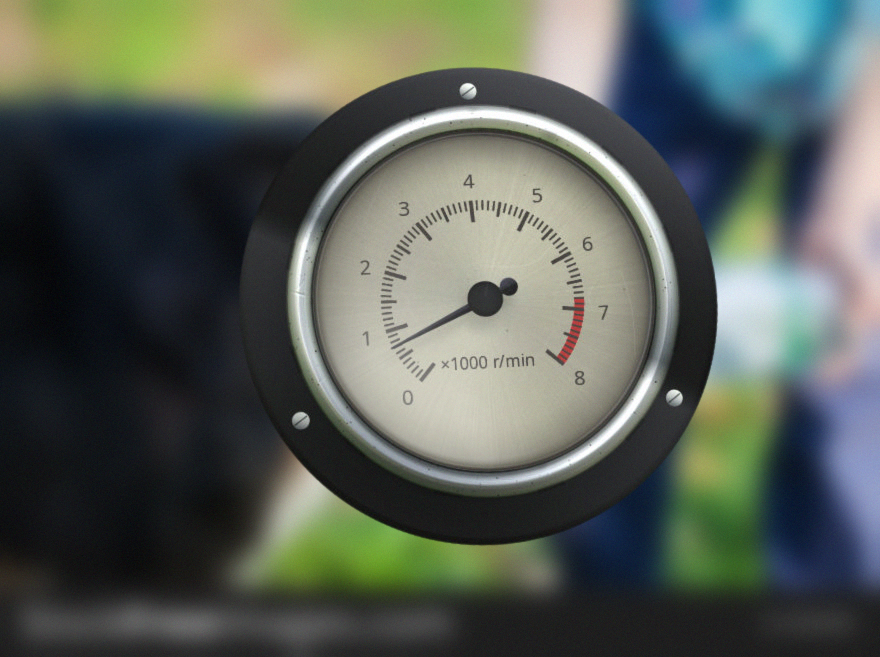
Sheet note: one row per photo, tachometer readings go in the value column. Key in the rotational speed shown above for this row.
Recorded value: 700 rpm
